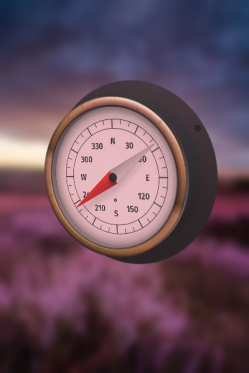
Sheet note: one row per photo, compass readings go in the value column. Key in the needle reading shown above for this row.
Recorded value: 235 °
